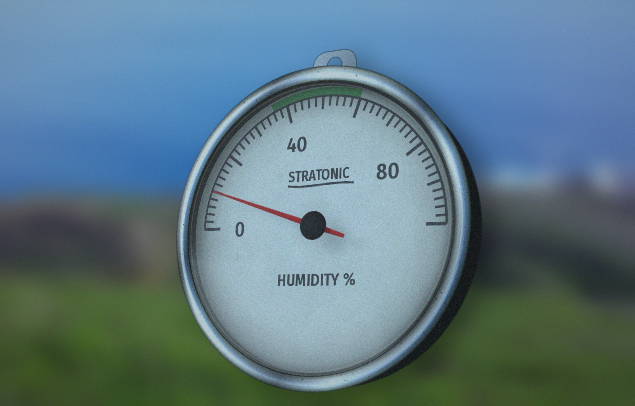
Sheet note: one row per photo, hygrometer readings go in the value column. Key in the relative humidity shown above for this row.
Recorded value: 10 %
